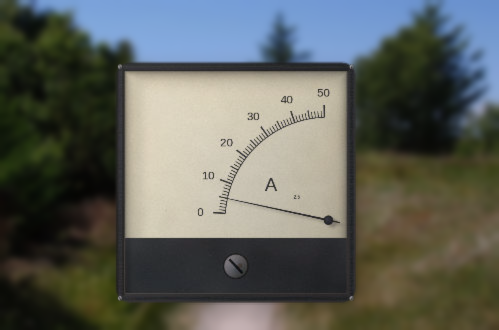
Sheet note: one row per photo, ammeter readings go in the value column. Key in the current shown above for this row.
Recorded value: 5 A
